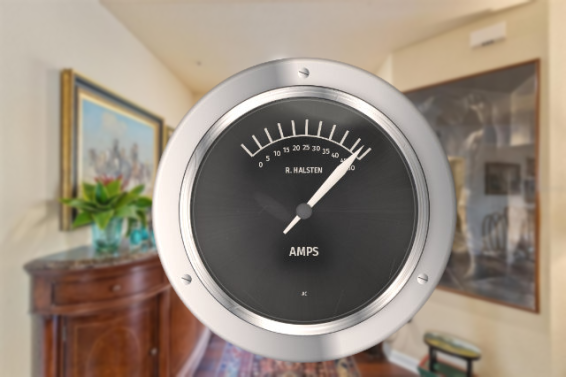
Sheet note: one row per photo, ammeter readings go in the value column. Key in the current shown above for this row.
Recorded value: 47.5 A
